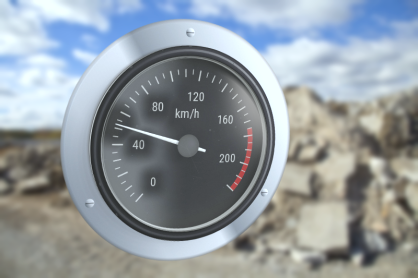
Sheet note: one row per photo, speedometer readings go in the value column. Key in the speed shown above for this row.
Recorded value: 52.5 km/h
